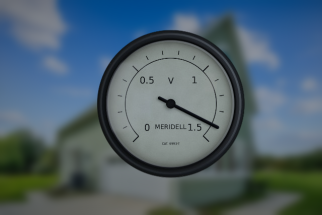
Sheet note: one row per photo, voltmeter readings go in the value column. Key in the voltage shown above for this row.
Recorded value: 1.4 V
